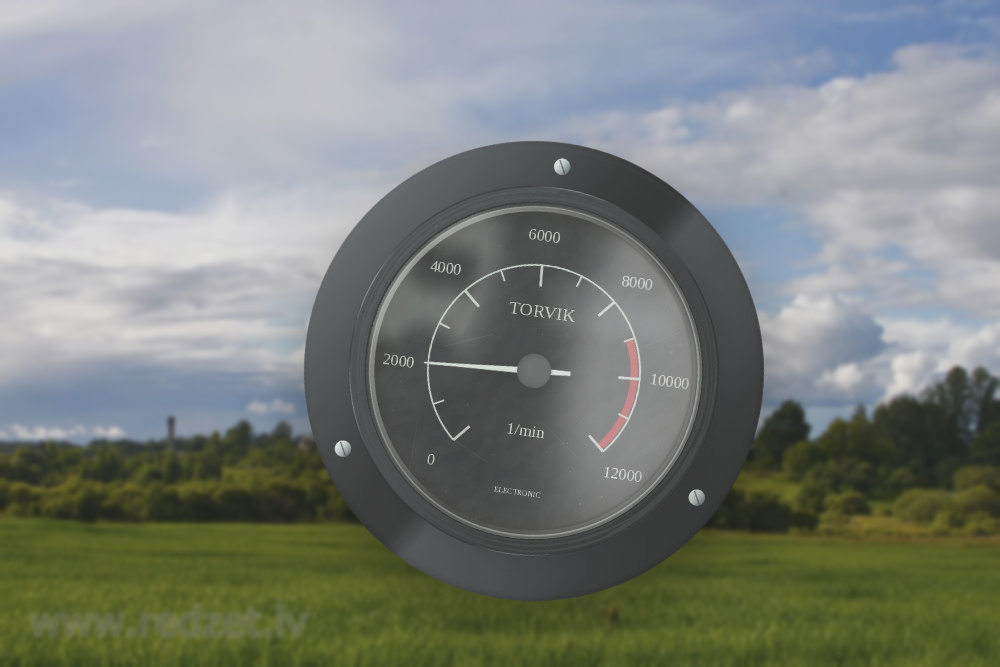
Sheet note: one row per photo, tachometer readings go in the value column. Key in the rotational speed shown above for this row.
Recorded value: 2000 rpm
